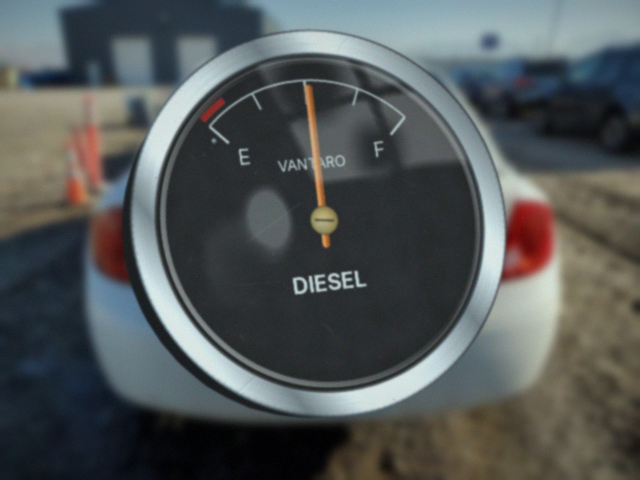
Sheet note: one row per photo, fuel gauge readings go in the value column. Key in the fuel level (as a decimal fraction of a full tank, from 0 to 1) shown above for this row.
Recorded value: 0.5
